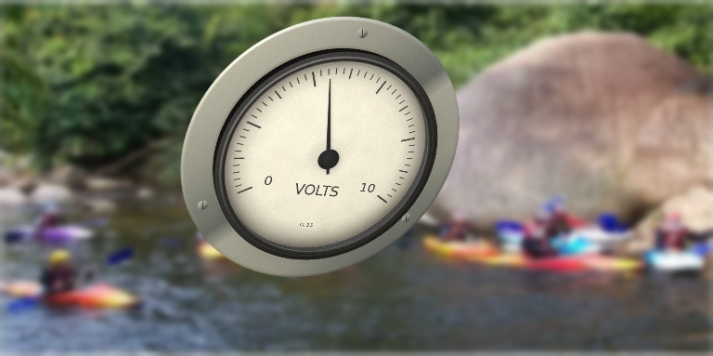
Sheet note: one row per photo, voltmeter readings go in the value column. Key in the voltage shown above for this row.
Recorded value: 4.4 V
